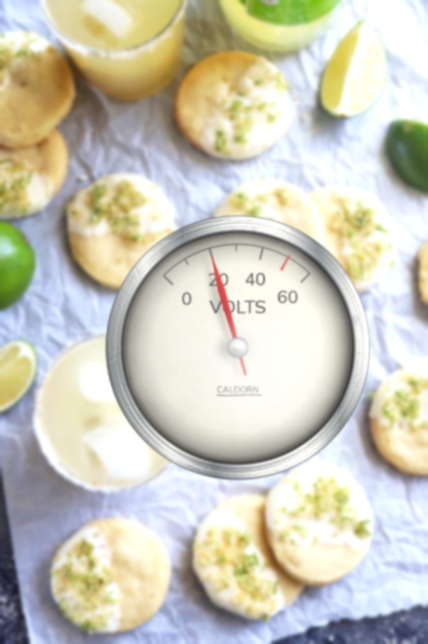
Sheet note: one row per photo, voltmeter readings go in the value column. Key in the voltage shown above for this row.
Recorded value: 20 V
